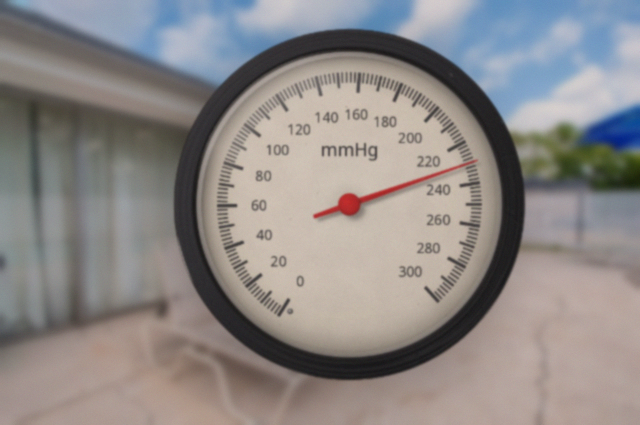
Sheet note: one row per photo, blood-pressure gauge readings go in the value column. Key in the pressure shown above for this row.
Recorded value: 230 mmHg
